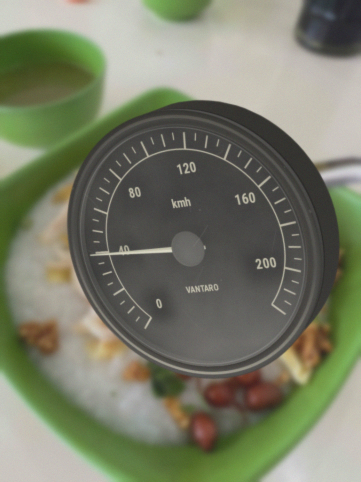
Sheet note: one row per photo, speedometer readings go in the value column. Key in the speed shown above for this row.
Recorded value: 40 km/h
